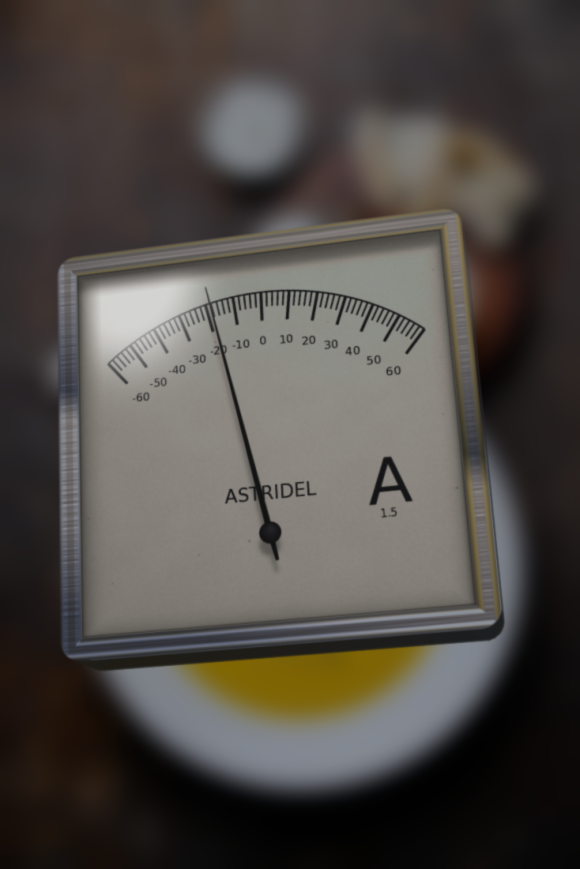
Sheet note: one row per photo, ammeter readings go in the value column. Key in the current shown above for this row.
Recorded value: -18 A
